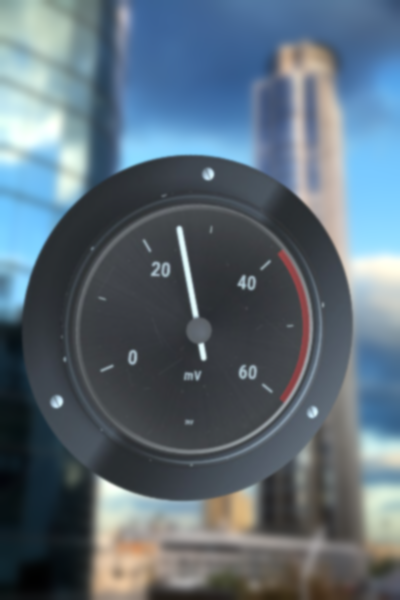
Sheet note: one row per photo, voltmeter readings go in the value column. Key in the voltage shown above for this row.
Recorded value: 25 mV
